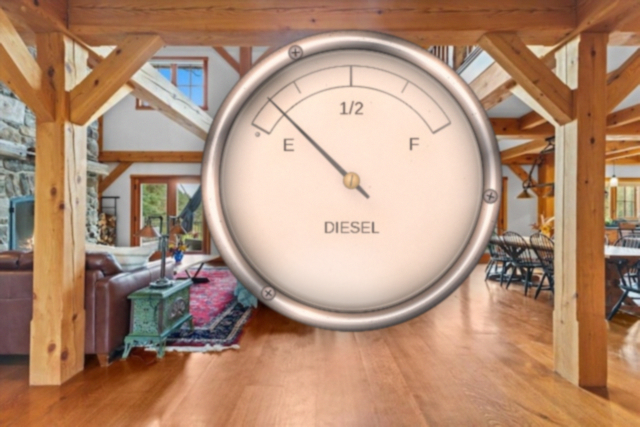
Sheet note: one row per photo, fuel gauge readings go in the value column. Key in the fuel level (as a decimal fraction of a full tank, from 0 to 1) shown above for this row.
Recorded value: 0.125
